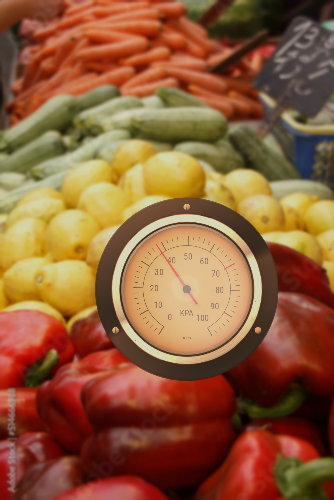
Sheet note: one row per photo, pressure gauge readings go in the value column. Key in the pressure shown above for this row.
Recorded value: 38 kPa
